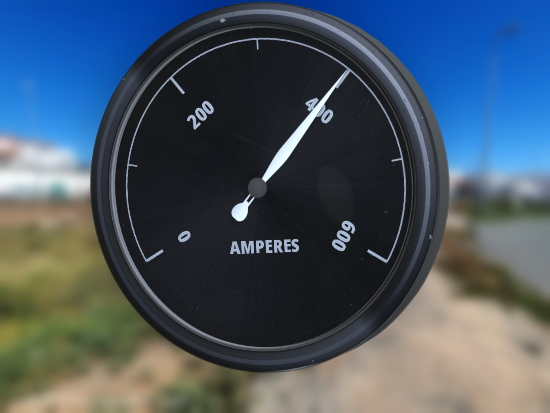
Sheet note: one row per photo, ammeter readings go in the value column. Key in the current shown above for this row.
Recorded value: 400 A
